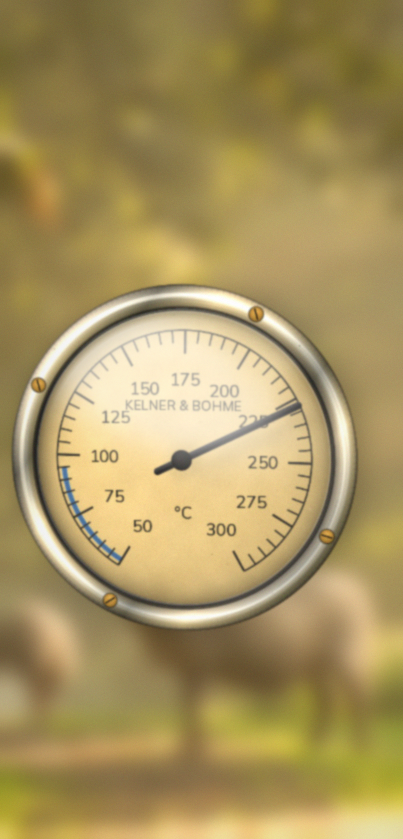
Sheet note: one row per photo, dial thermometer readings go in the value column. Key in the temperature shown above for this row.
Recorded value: 227.5 °C
